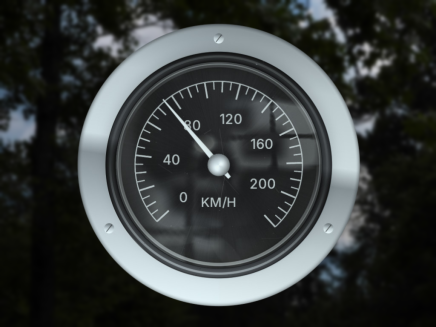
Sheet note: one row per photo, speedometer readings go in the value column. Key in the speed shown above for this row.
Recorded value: 75 km/h
